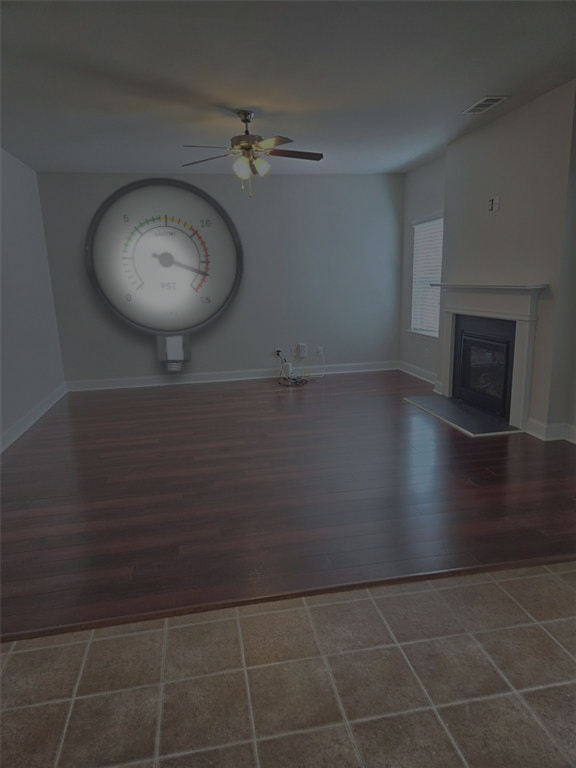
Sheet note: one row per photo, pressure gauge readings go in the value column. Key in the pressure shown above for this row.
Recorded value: 13.5 psi
